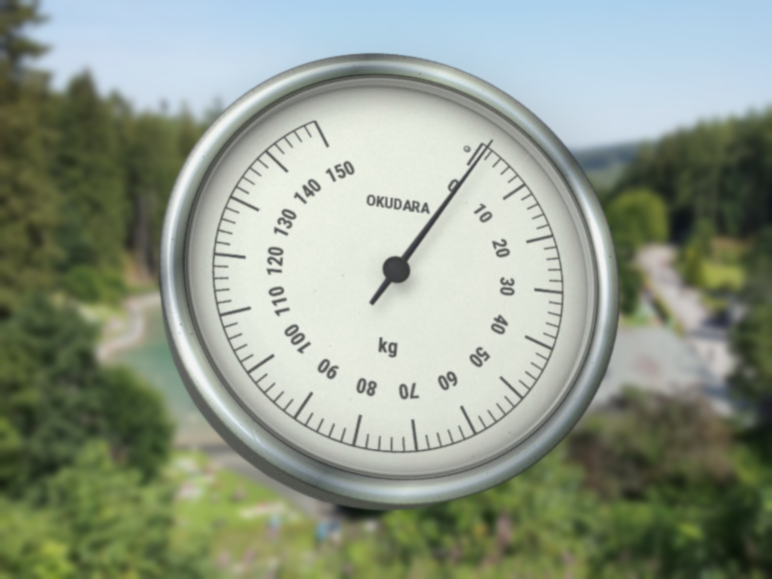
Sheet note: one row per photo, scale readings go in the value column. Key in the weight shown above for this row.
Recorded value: 1 kg
